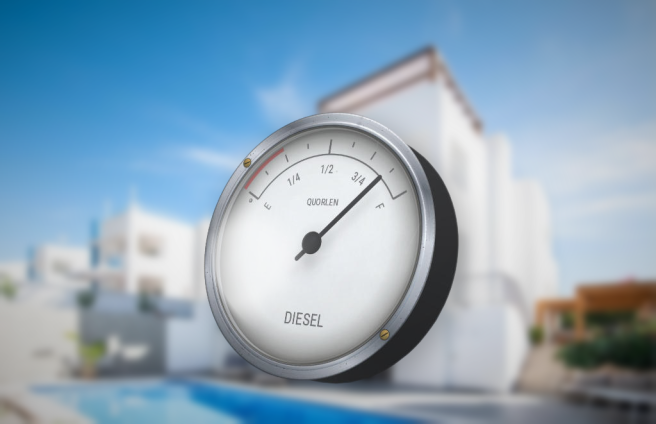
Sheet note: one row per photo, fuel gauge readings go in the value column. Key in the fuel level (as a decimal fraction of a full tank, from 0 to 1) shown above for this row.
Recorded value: 0.875
